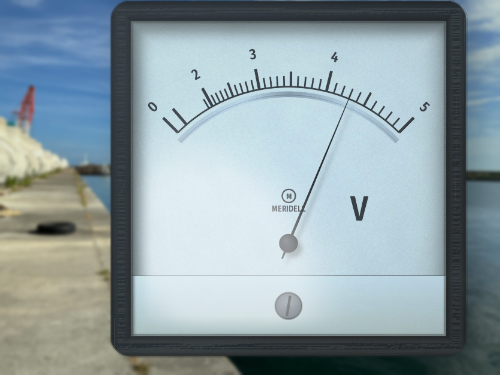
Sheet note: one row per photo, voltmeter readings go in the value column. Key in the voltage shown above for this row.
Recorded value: 4.3 V
